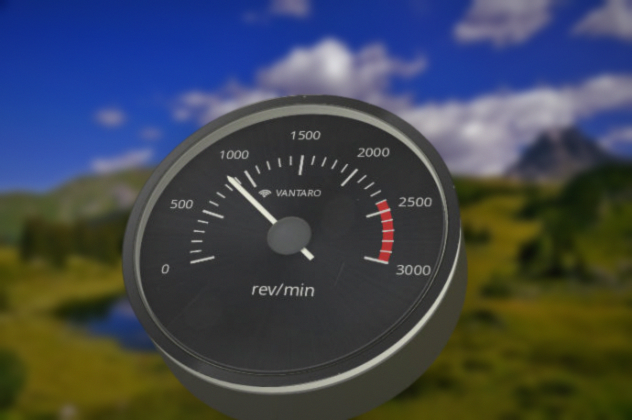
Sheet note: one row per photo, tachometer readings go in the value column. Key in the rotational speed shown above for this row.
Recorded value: 850 rpm
